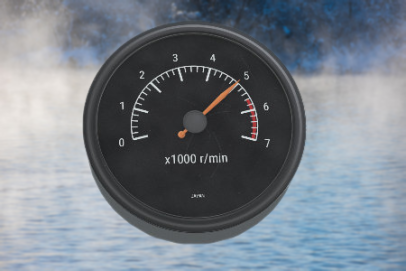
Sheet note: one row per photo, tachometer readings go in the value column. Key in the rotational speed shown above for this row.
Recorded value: 5000 rpm
